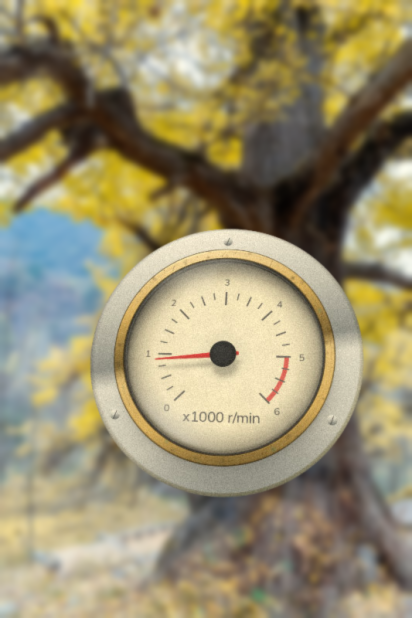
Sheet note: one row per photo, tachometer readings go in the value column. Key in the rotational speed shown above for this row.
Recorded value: 875 rpm
